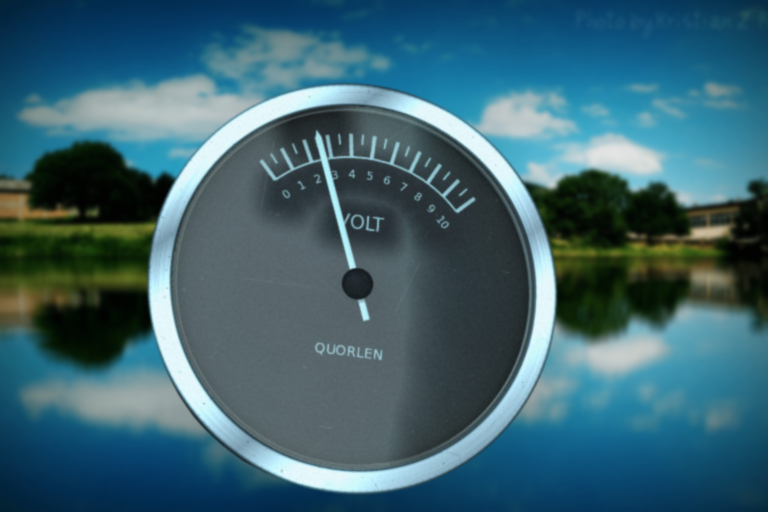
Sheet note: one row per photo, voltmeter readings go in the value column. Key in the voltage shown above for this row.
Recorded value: 2.5 V
